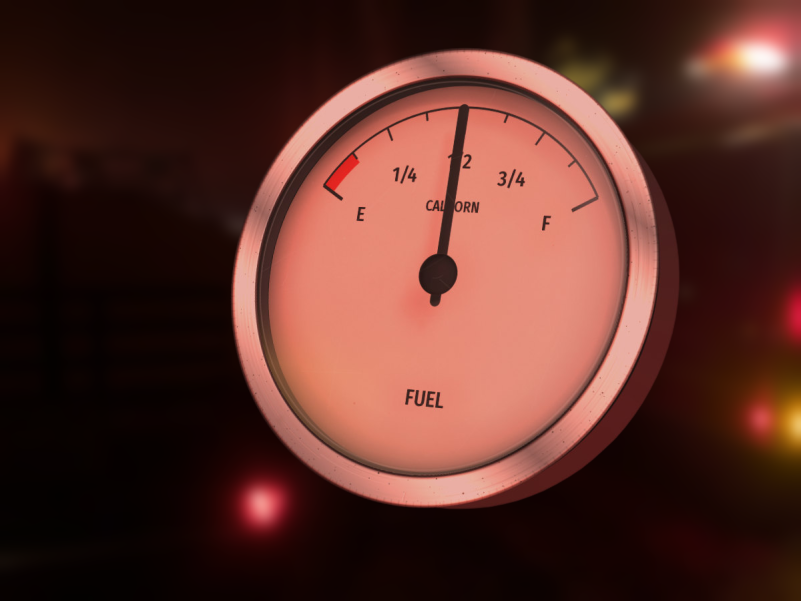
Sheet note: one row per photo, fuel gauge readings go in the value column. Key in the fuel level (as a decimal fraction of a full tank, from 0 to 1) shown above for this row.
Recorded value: 0.5
